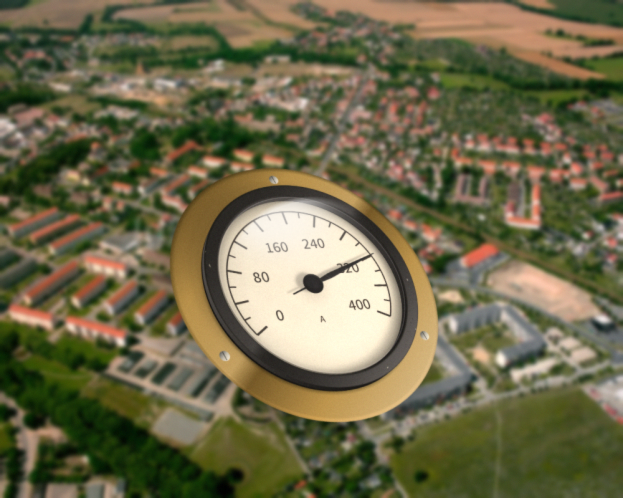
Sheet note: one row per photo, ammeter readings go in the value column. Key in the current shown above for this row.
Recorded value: 320 A
